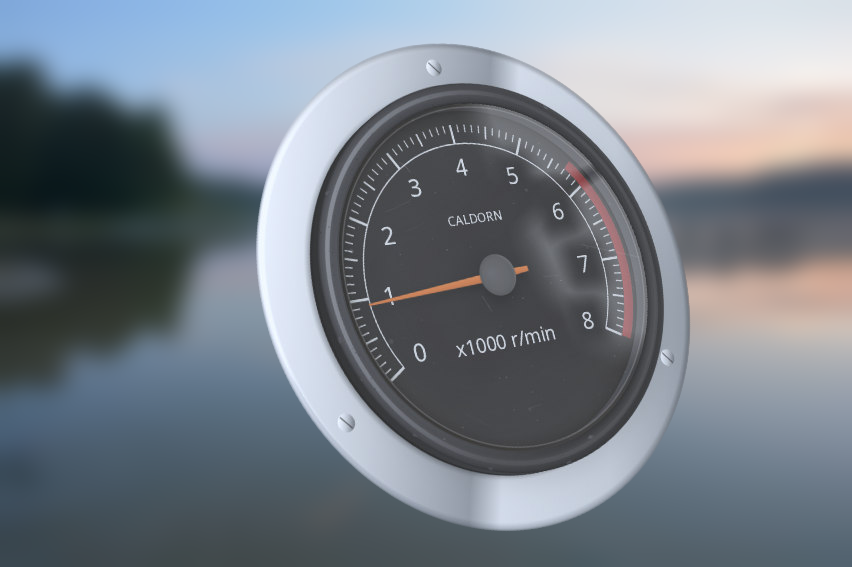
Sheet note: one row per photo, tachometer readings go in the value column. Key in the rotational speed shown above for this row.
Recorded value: 900 rpm
